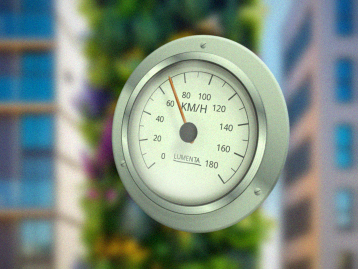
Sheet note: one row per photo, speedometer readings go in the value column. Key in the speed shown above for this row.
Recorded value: 70 km/h
